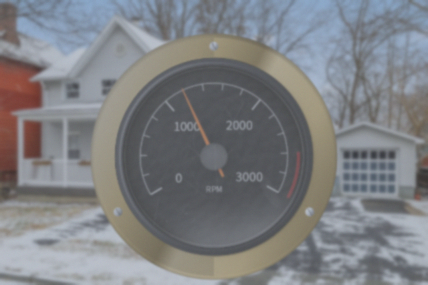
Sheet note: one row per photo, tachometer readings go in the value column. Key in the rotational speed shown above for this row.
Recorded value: 1200 rpm
